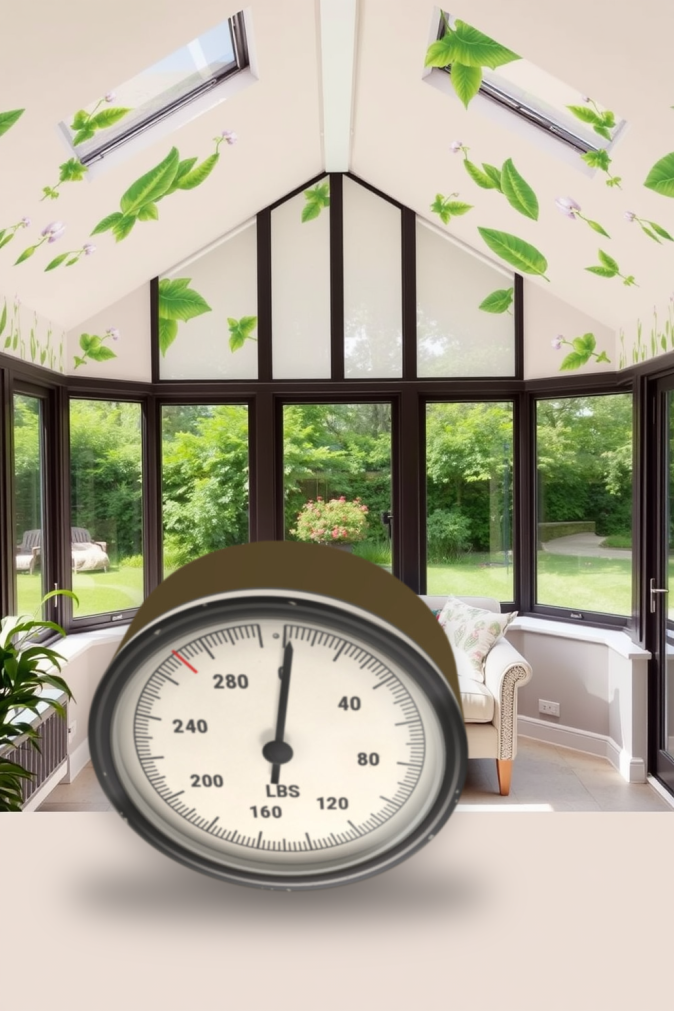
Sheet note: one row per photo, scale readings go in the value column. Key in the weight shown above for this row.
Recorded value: 2 lb
